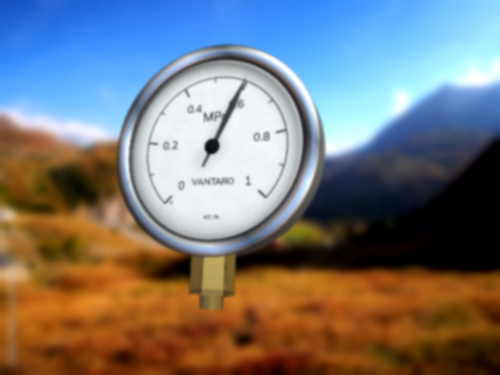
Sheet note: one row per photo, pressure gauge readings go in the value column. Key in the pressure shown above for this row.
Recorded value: 0.6 MPa
